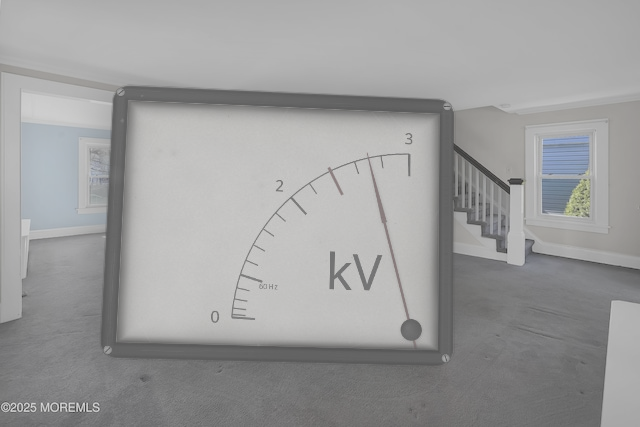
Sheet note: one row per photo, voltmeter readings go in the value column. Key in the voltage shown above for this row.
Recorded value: 2.7 kV
